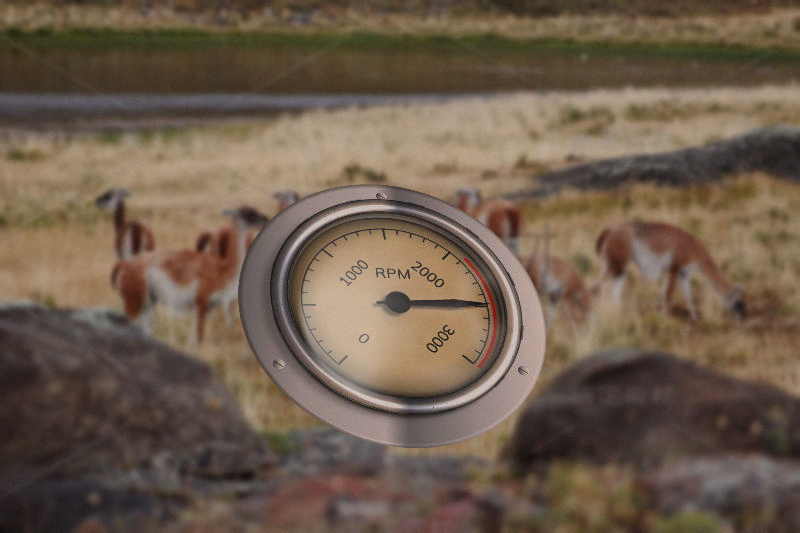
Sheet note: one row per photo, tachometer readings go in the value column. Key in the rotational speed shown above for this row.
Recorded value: 2500 rpm
